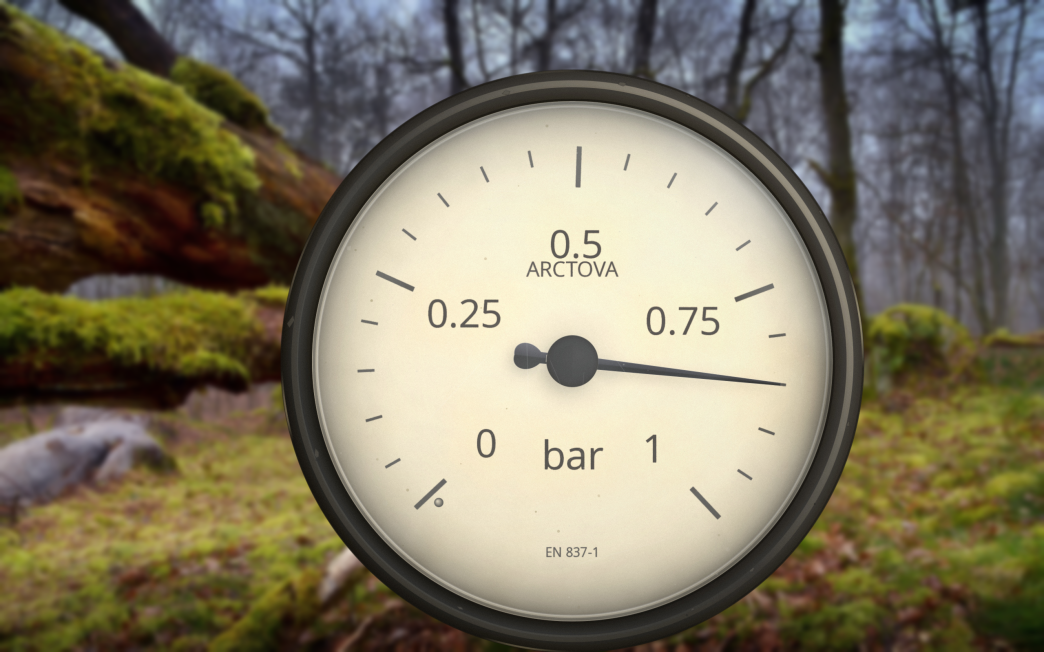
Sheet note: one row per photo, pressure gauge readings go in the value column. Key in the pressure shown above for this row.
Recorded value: 0.85 bar
